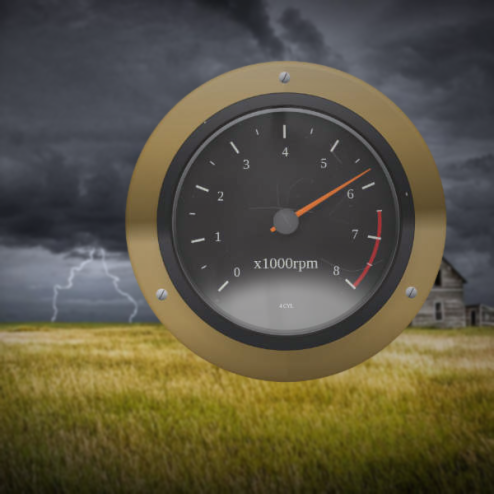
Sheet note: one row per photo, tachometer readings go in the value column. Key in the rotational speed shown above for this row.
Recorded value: 5750 rpm
